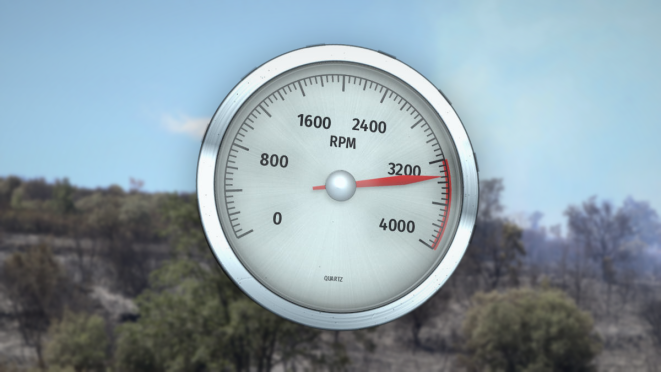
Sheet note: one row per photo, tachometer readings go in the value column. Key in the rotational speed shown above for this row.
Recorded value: 3350 rpm
